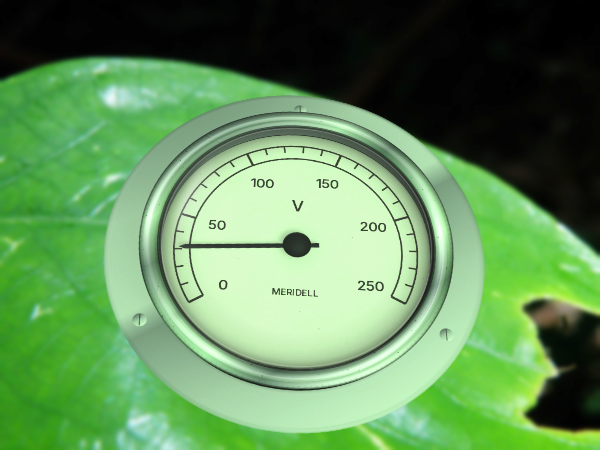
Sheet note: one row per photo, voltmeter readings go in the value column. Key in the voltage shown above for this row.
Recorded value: 30 V
